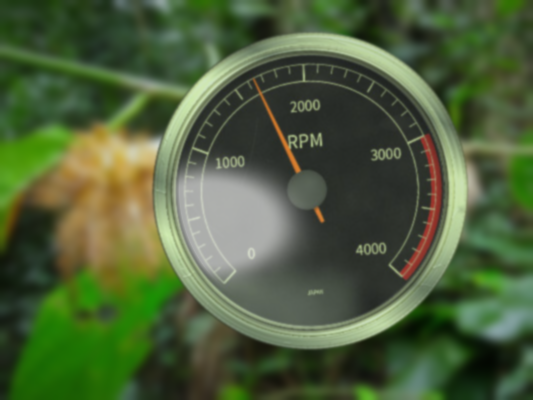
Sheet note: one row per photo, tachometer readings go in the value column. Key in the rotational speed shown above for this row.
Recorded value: 1650 rpm
